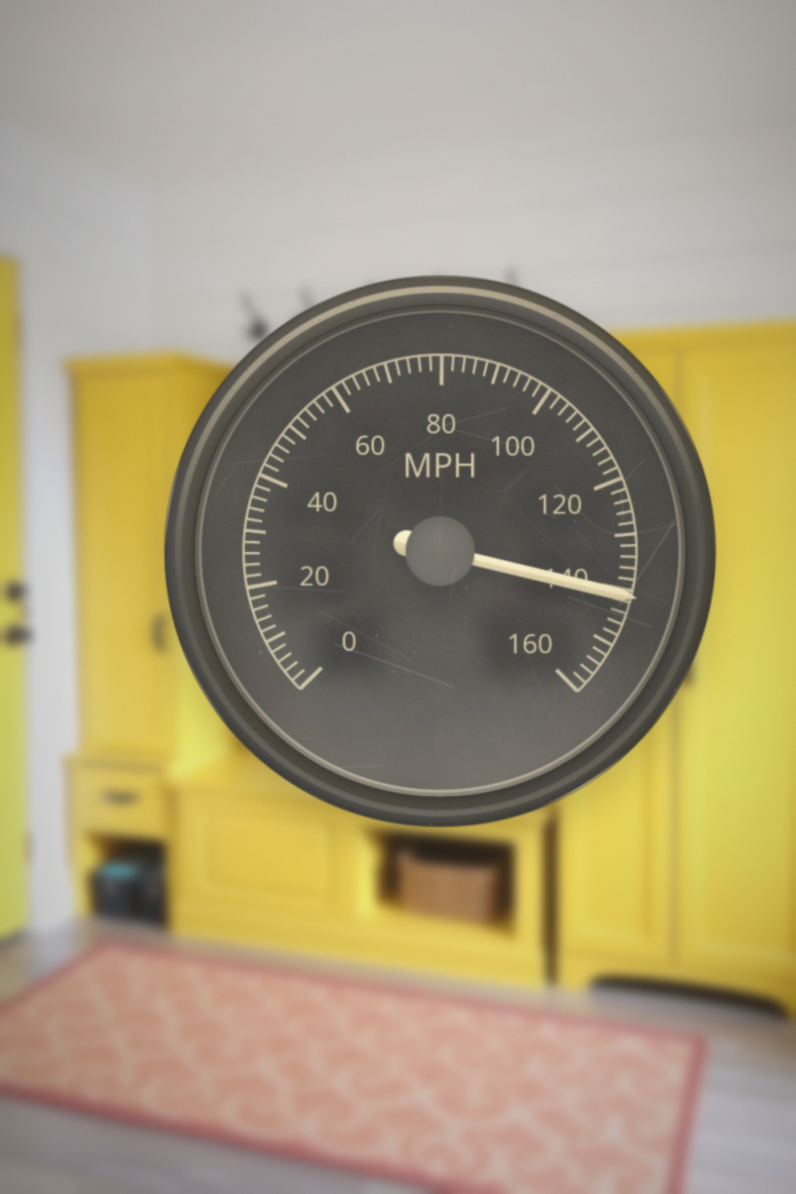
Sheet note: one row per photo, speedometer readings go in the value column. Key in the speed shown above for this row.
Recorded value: 141 mph
